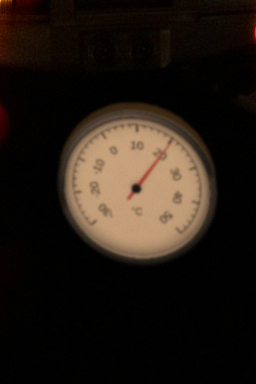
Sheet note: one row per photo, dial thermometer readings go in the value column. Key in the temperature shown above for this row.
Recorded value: 20 °C
